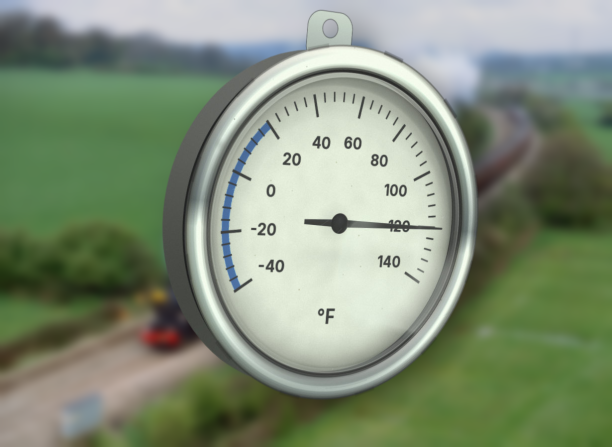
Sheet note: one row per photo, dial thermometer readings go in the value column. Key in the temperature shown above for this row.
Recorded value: 120 °F
